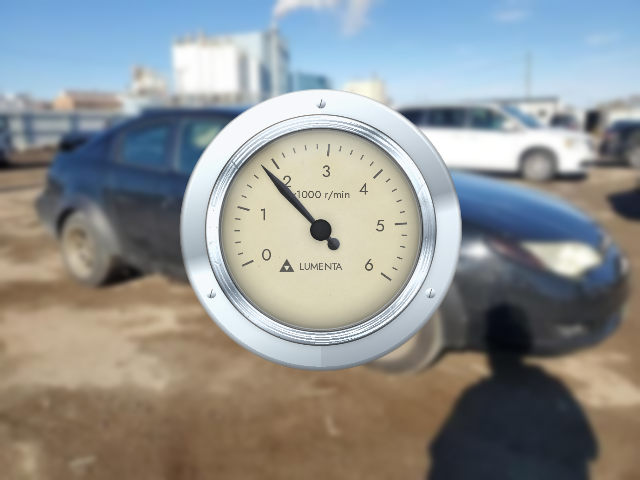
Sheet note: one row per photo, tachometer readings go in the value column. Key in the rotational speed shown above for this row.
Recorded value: 1800 rpm
